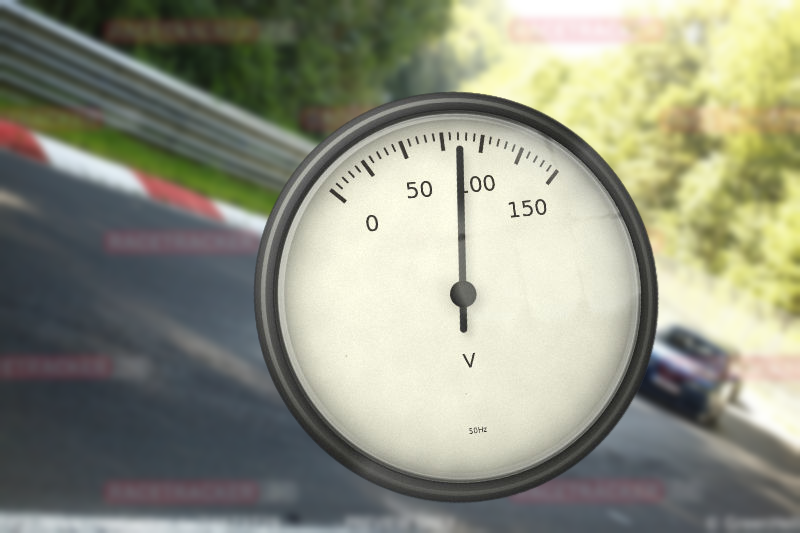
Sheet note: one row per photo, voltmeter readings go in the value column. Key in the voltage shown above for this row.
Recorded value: 85 V
